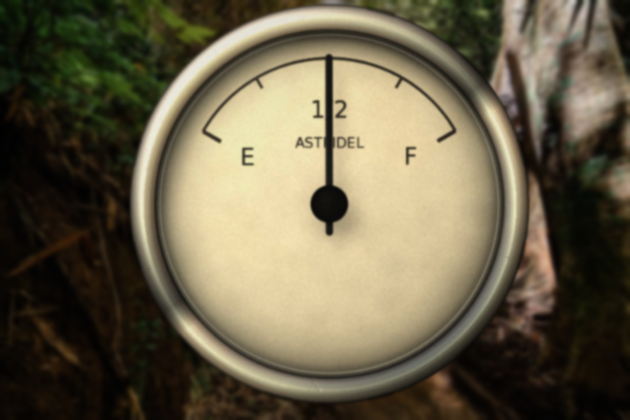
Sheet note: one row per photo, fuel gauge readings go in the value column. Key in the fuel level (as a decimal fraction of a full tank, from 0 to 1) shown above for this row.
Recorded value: 0.5
